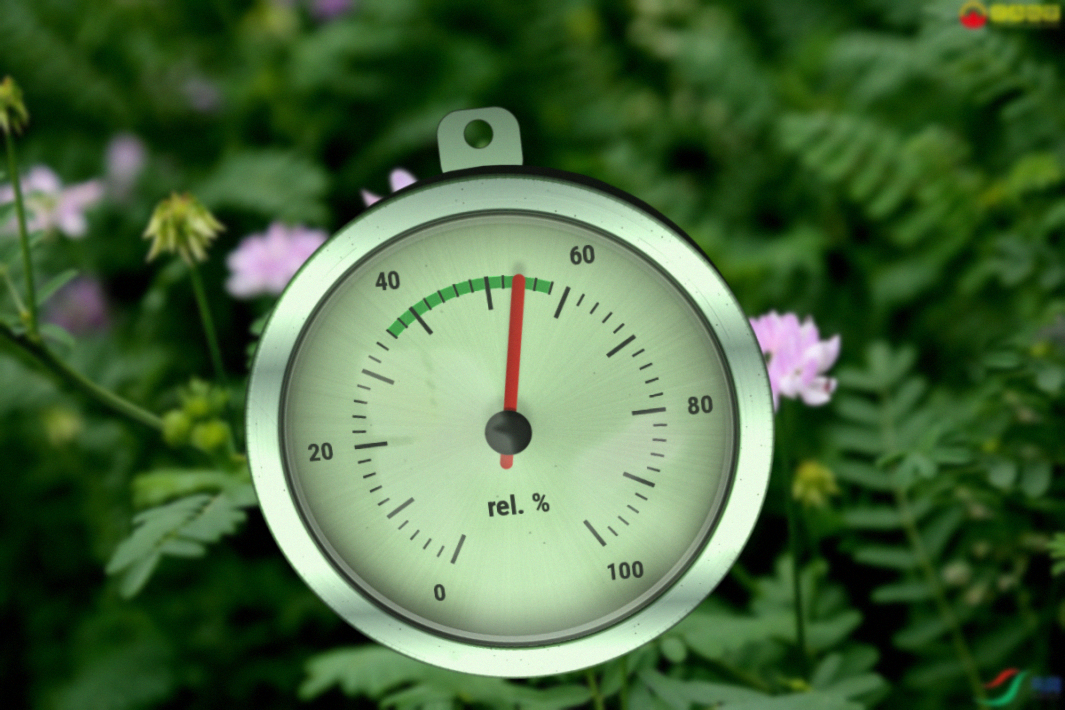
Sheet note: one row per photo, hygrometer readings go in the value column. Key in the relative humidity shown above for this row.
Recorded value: 54 %
